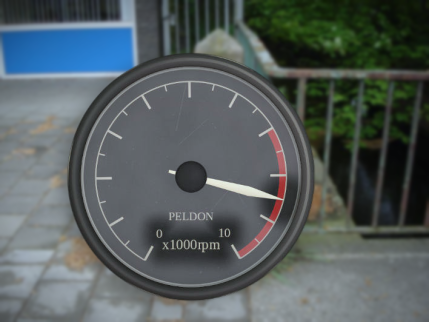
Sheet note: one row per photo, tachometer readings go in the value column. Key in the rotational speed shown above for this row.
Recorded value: 8500 rpm
